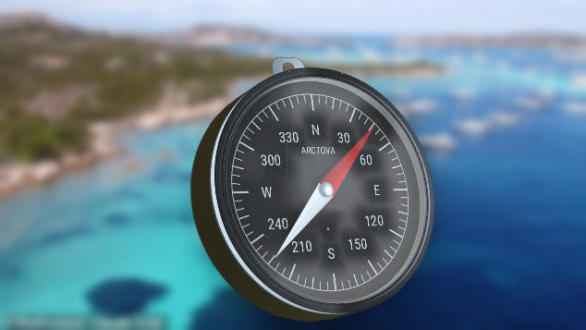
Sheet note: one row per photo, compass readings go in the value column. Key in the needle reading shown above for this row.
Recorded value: 45 °
